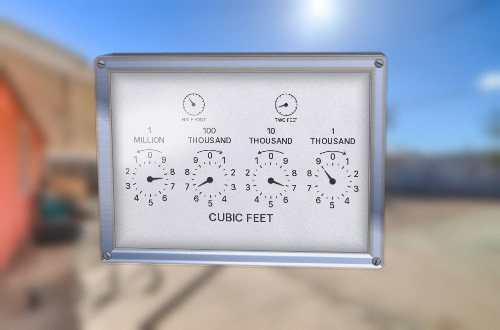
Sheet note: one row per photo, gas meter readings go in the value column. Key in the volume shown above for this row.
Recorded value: 766900 ft³
